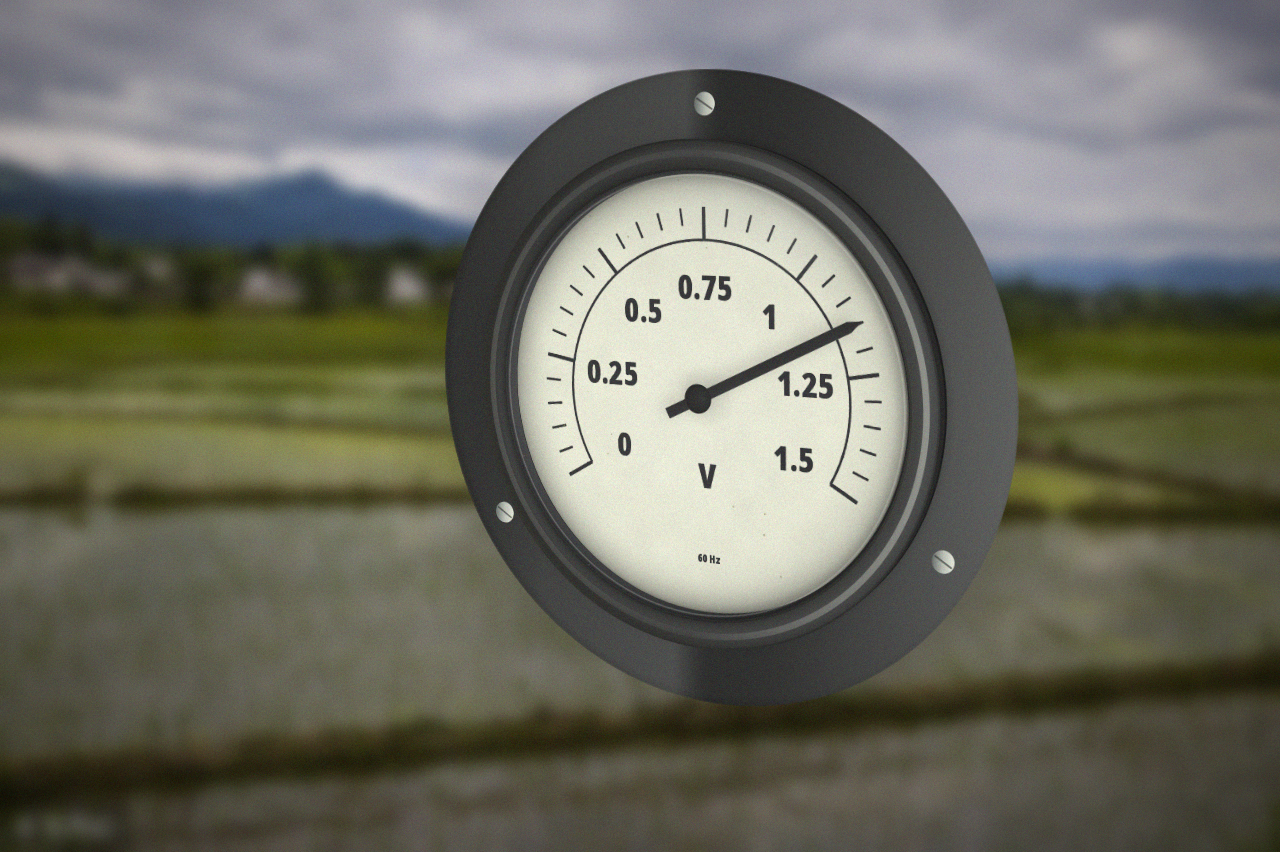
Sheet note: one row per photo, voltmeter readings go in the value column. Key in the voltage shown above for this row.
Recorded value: 1.15 V
